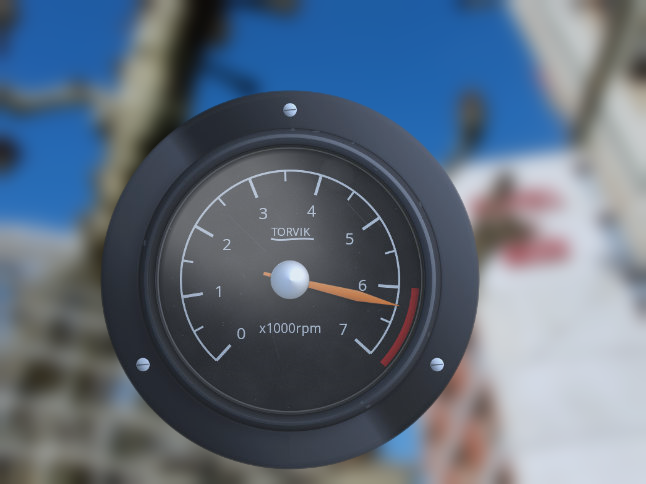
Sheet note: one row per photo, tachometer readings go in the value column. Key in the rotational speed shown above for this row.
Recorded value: 6250 rpm
